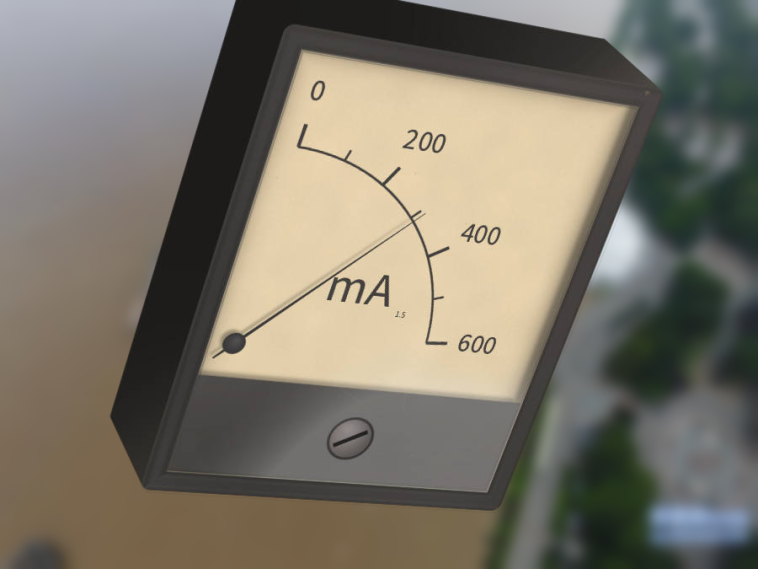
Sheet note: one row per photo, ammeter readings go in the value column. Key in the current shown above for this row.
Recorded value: 300 mA
